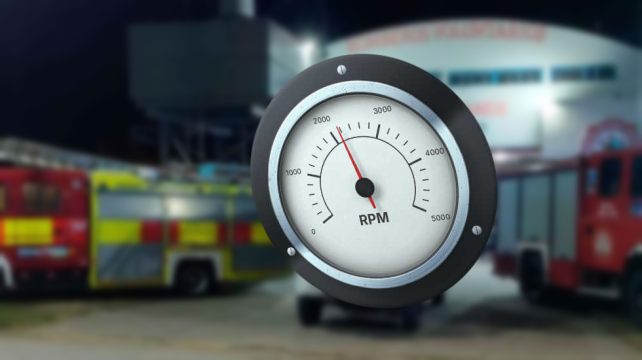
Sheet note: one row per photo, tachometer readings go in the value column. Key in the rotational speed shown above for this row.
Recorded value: 2200 rpm
